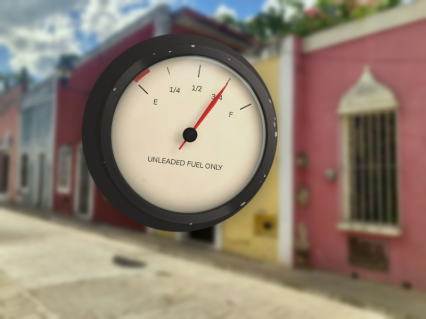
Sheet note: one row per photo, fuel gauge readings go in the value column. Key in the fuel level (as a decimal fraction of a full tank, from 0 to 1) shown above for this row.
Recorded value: 0.75
